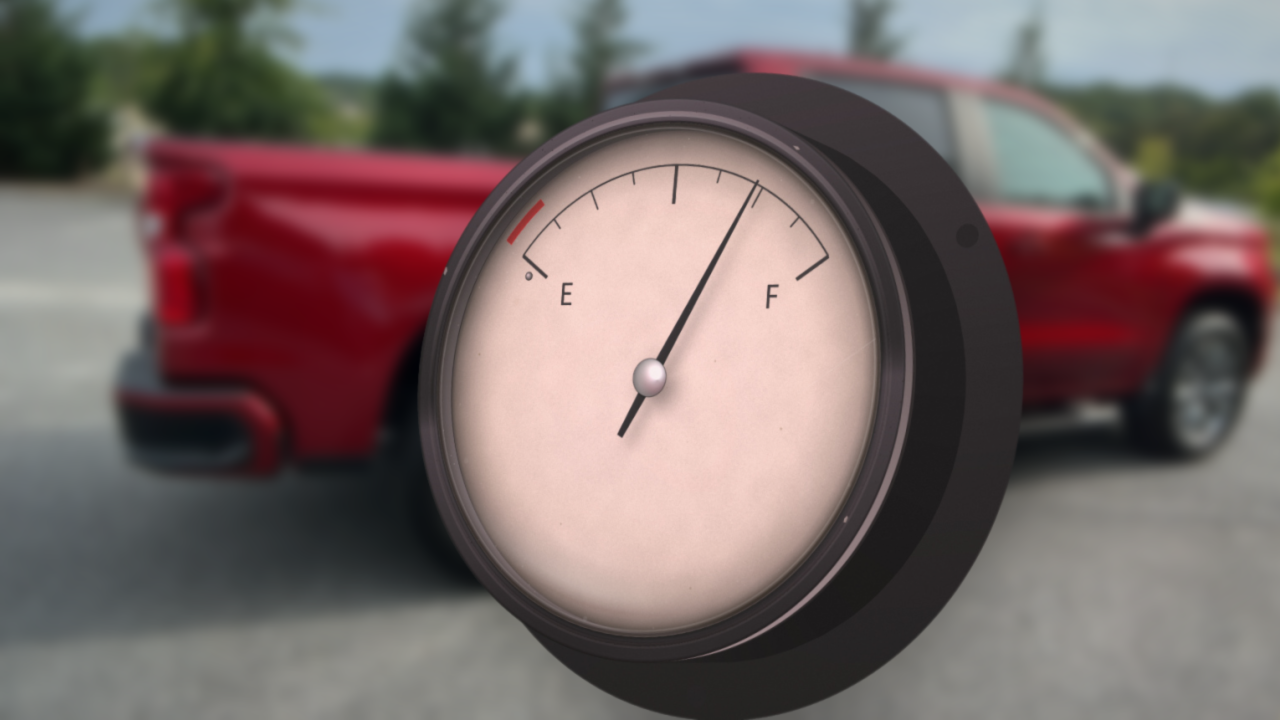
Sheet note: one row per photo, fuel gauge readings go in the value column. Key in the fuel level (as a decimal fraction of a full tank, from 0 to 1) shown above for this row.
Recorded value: 0.75
